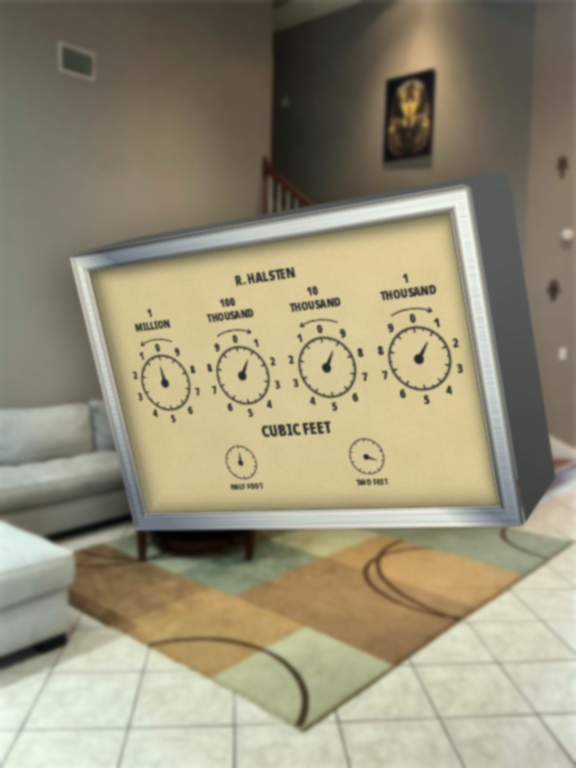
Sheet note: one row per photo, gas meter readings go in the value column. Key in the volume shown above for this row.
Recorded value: 9100 ft³
